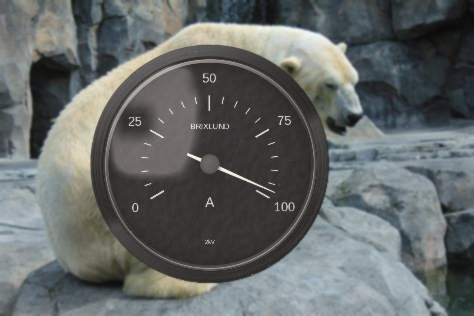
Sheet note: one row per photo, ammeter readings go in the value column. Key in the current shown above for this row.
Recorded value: 97.5 A
